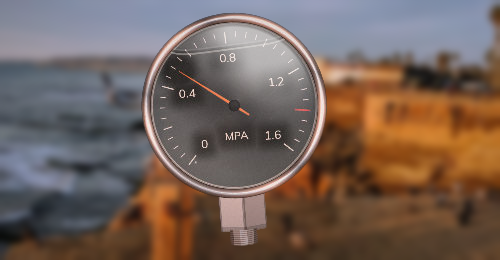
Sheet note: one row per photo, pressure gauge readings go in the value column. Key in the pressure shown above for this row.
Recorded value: 0.5 MPa
